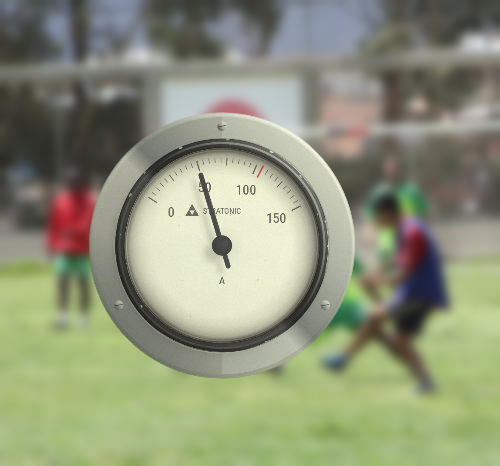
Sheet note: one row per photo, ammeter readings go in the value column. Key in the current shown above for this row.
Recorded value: 50 A
